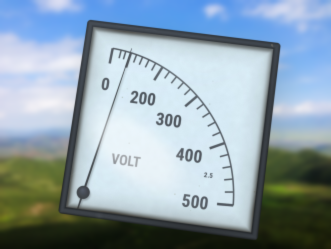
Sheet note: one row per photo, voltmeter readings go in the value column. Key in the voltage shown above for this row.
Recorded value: 100 V
